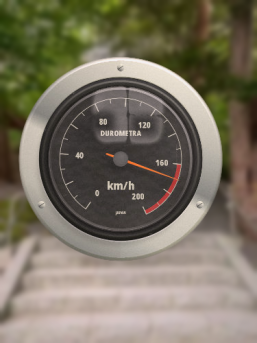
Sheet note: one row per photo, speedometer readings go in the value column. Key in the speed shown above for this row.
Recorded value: 170 km/h
